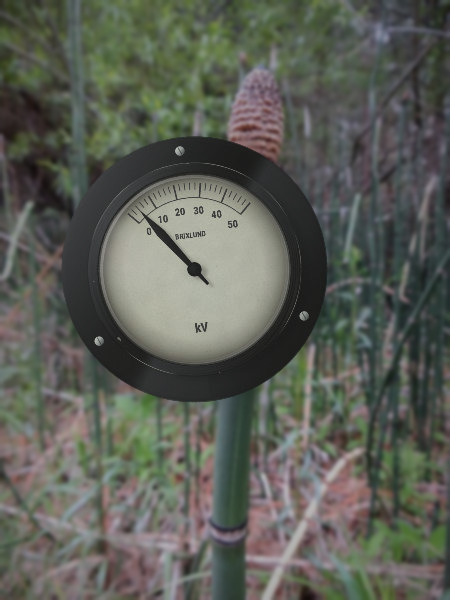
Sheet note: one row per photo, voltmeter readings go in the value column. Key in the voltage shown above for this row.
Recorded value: 4 kV
